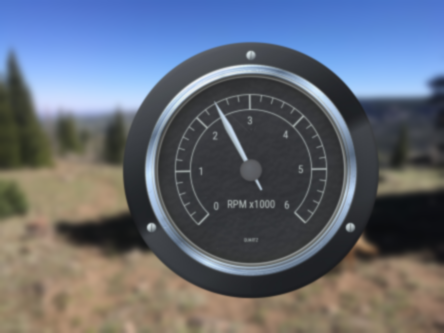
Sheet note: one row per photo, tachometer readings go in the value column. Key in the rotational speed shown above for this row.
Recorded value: 2400 rpm
